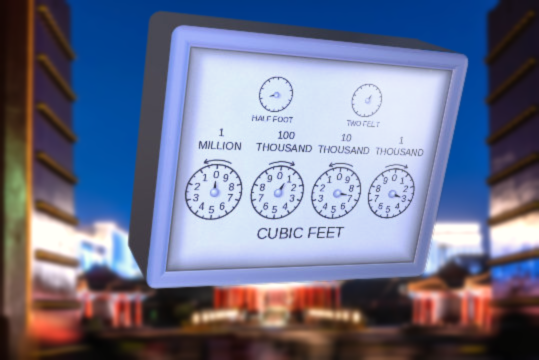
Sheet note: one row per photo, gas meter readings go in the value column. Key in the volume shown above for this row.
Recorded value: 7300 ft³
